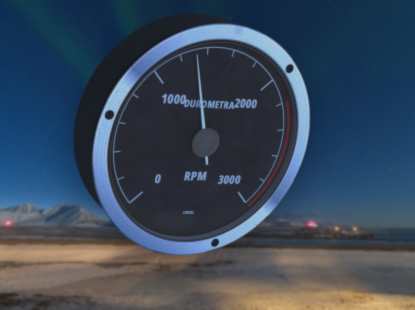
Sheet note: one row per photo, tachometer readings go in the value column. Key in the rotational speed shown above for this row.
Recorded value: 1300 rpm
